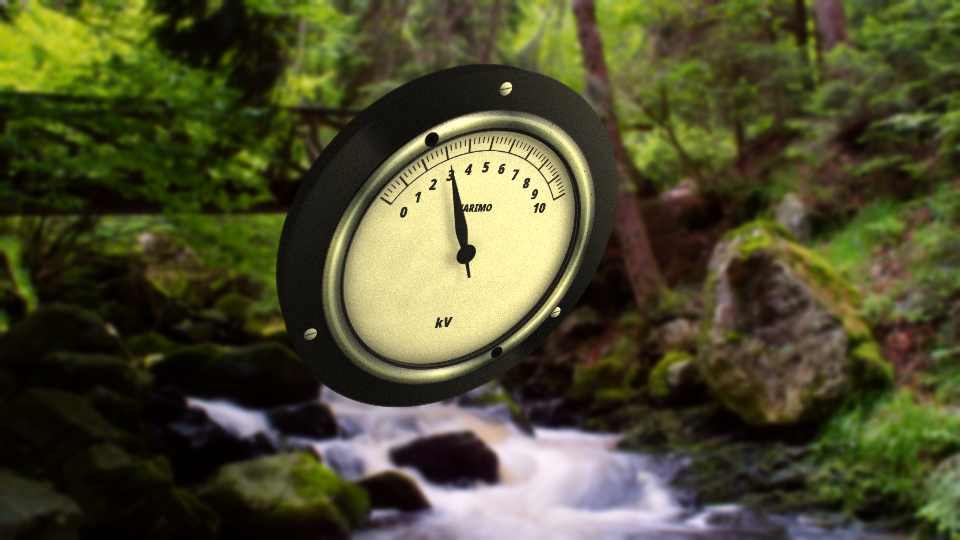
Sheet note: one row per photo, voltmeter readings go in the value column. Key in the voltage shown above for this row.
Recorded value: 3 kV
